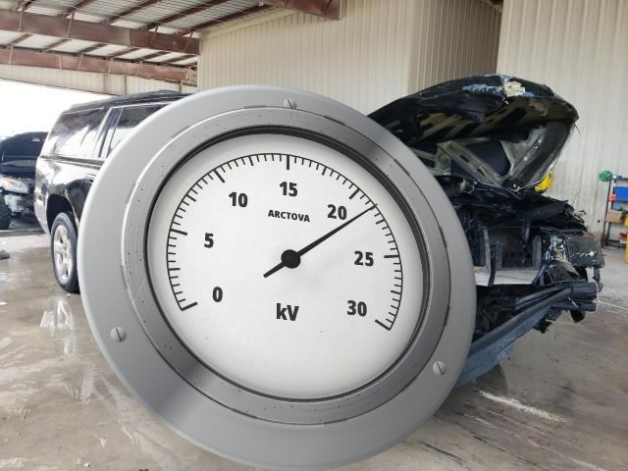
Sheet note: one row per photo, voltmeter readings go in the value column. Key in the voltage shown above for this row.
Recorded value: 21.5 kV
